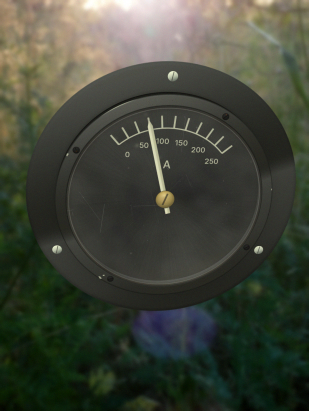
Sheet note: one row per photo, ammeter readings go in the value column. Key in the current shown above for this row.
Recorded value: 75 A
